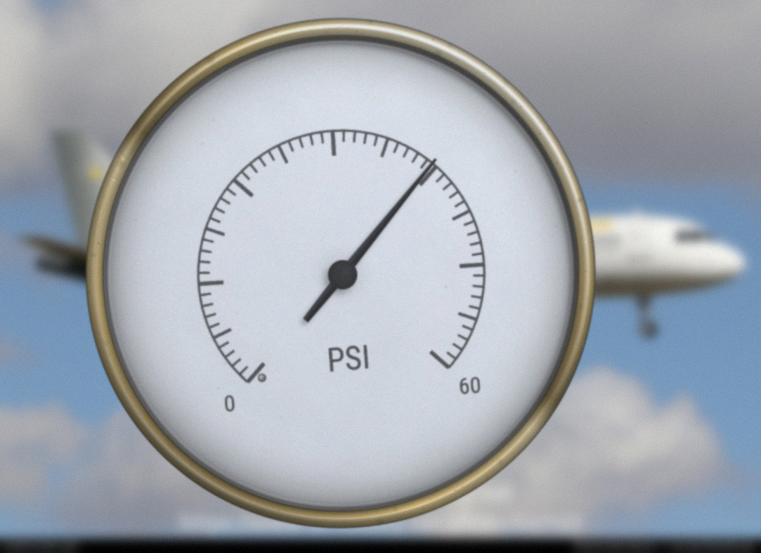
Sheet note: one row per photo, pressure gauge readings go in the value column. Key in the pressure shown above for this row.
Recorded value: 39.5 psi
